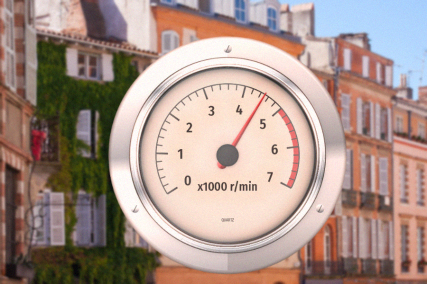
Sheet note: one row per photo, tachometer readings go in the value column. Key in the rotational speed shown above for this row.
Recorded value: 4500 rpm
